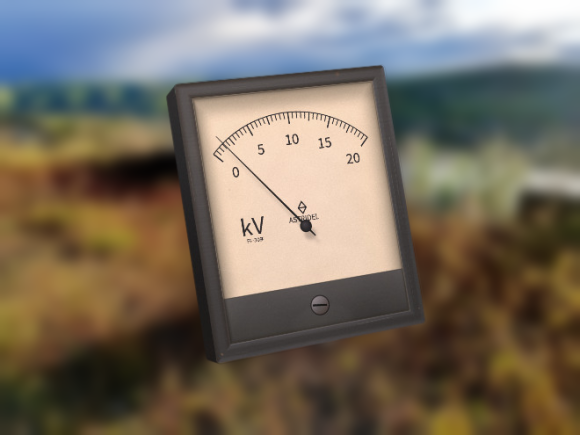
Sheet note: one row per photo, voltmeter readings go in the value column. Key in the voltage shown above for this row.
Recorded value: 1.5 kV
